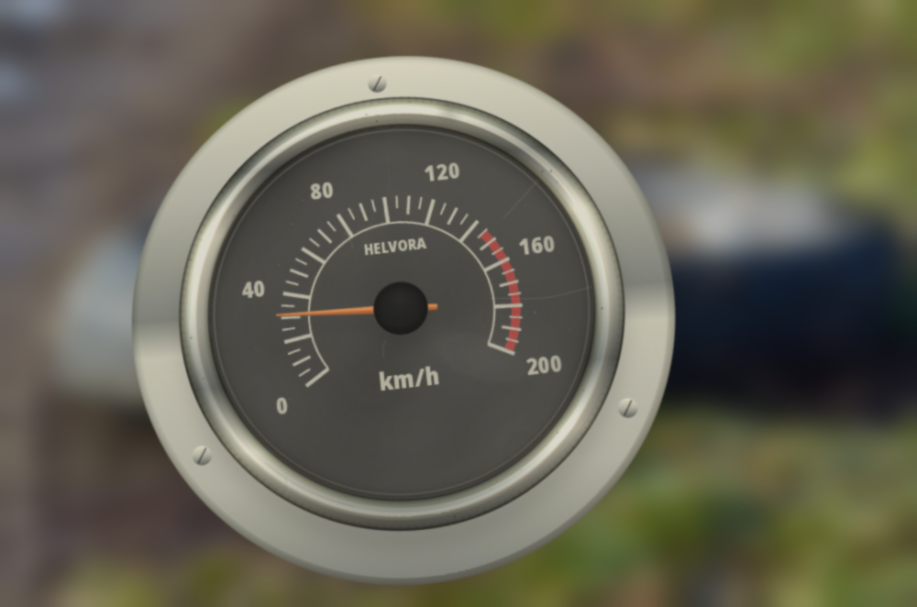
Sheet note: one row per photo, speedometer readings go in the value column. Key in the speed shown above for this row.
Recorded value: 30 km/h
